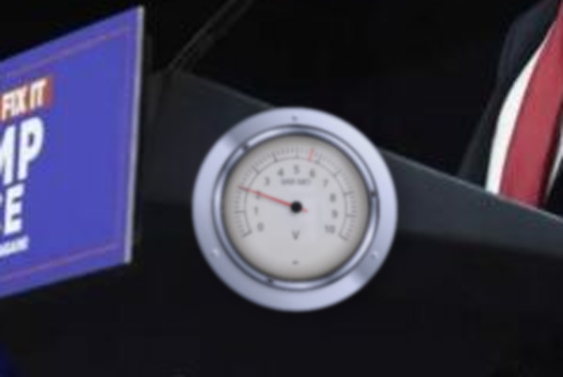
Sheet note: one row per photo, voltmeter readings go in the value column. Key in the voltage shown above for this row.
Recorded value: 2 V
